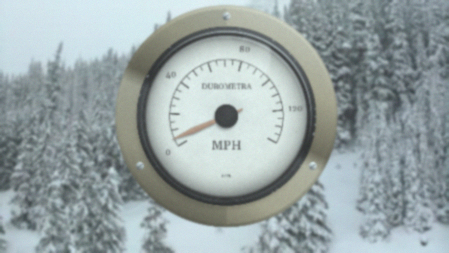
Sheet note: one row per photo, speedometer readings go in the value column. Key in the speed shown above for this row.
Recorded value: 5 mph
